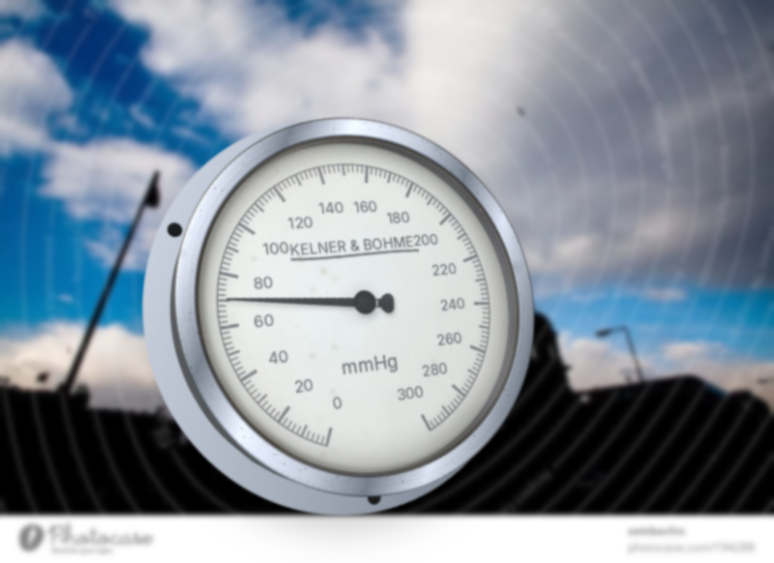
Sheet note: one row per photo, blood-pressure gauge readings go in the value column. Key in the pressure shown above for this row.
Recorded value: 70 mmHg
